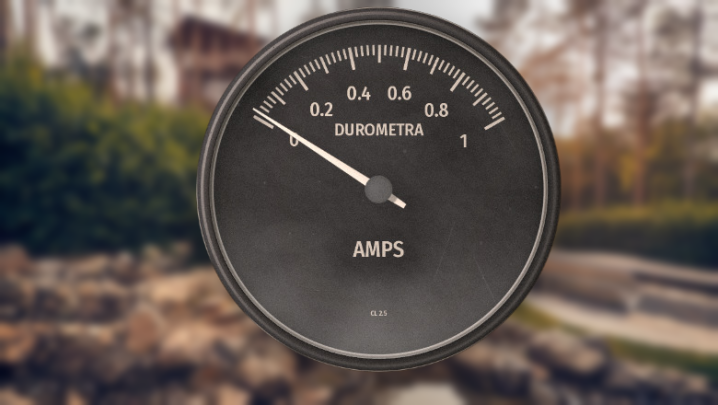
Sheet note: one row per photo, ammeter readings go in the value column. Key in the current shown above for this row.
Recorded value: 0.02 A
